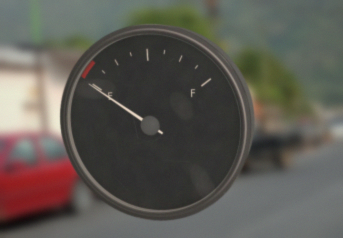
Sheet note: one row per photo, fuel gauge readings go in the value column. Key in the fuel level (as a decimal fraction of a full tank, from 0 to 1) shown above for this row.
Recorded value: 0
